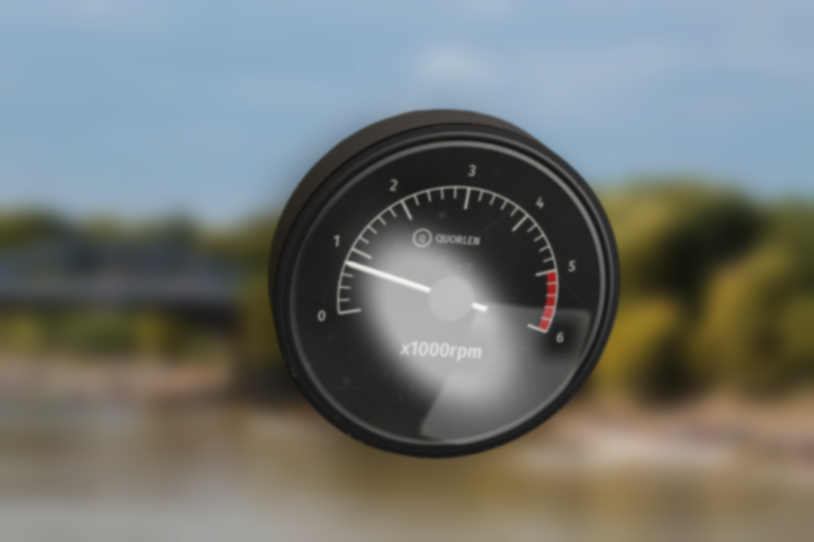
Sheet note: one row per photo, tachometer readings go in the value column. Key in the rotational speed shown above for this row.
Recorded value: 800 rpm
